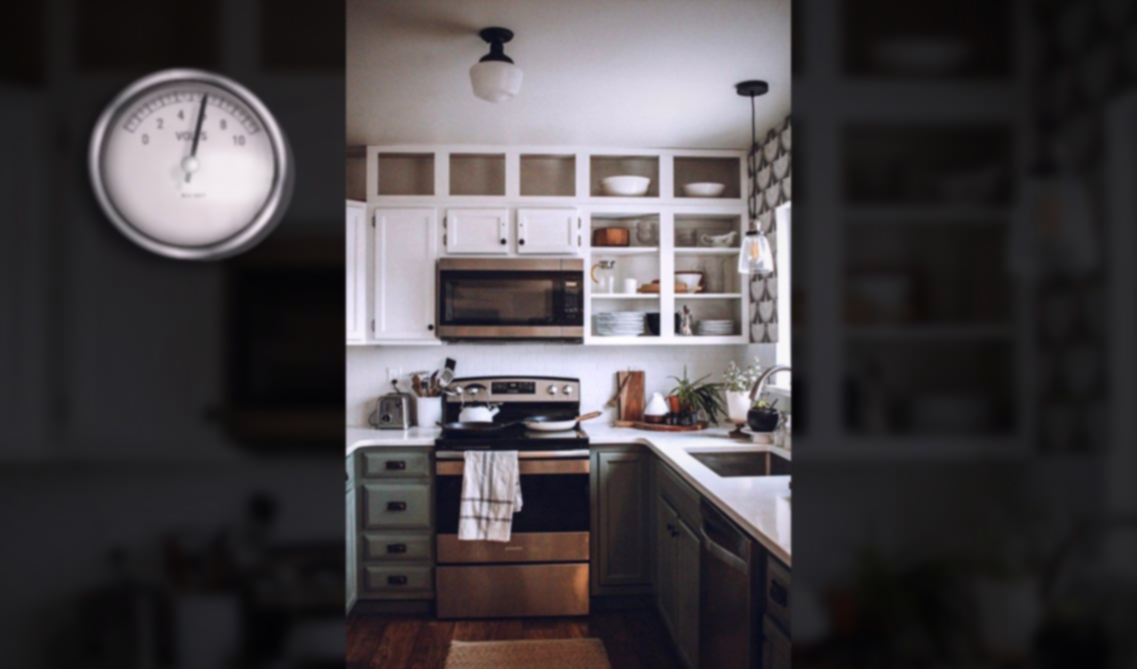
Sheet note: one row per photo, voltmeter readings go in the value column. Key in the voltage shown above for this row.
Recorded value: 6 V
